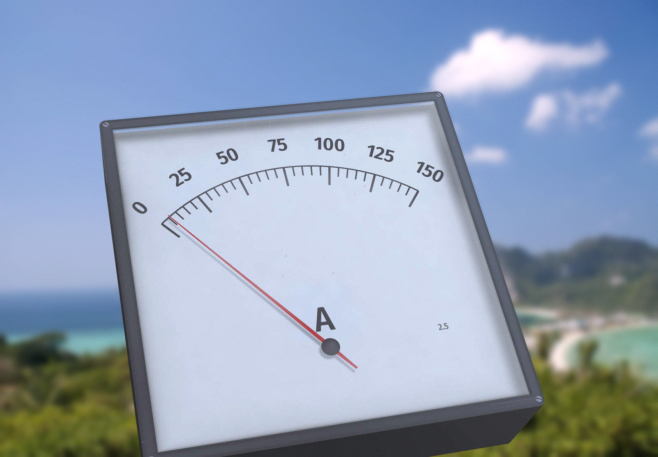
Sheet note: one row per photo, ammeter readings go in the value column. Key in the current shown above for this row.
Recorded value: 5 A
